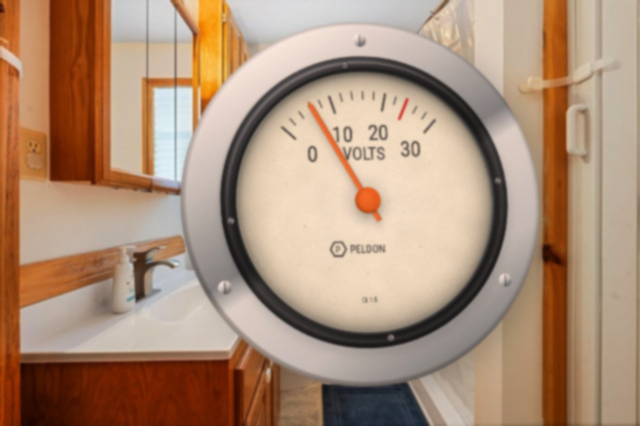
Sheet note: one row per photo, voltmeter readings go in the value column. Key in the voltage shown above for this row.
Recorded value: 6 V
